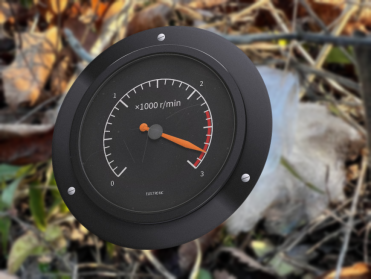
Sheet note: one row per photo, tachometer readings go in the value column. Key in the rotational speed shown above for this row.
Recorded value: 2800 rpm
